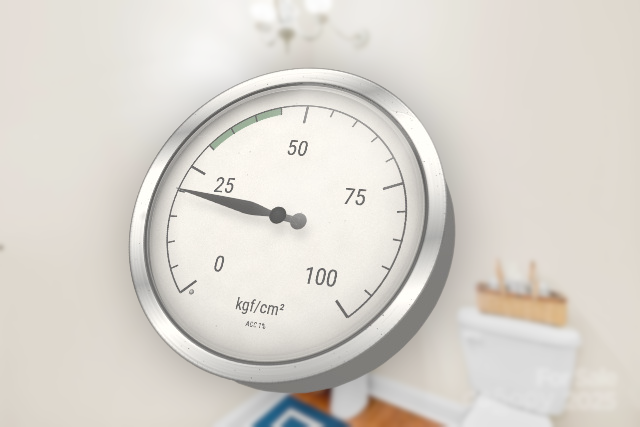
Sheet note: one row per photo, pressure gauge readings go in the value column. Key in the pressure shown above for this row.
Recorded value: 20 kg/cm²
